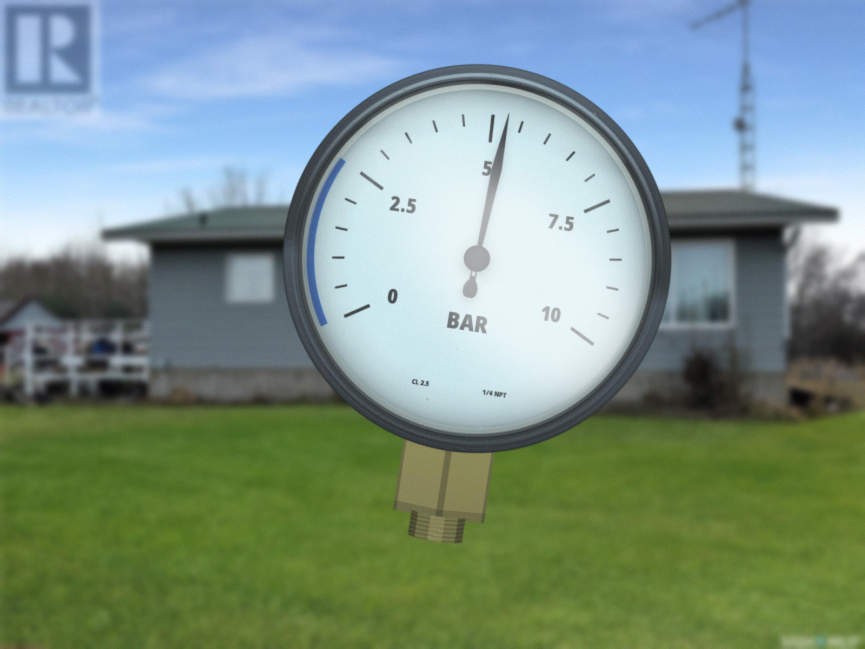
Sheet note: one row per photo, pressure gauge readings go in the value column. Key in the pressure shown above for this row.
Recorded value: 5.25 bar
